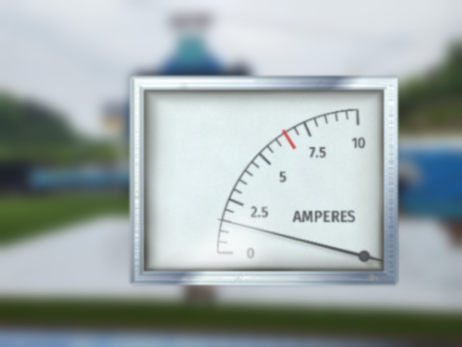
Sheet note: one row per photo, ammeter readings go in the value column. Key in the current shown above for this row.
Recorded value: 1.5 A
